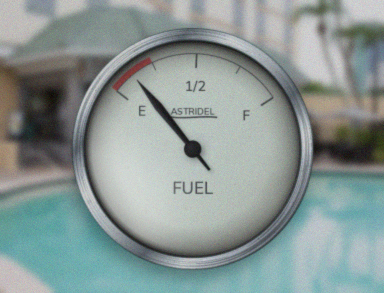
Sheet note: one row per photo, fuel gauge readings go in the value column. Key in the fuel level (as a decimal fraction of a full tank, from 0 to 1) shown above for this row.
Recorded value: 0.125
